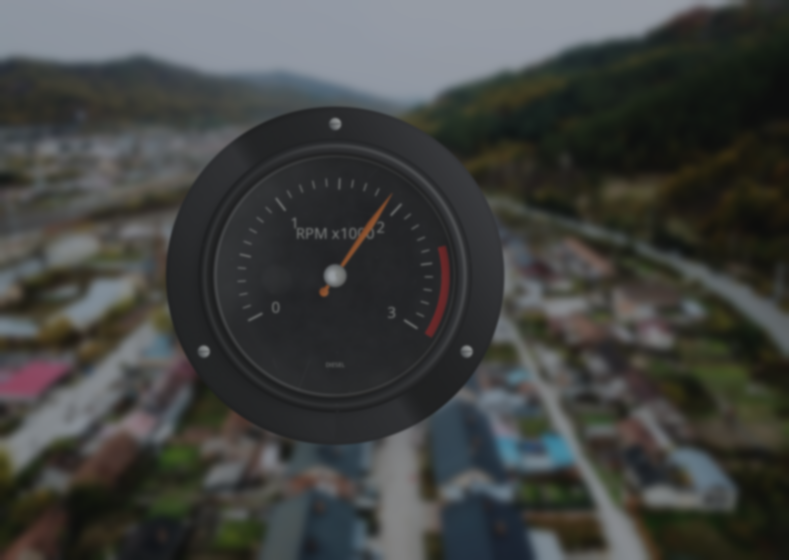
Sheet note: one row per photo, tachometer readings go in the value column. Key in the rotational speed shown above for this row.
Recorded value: 1900 rpm
